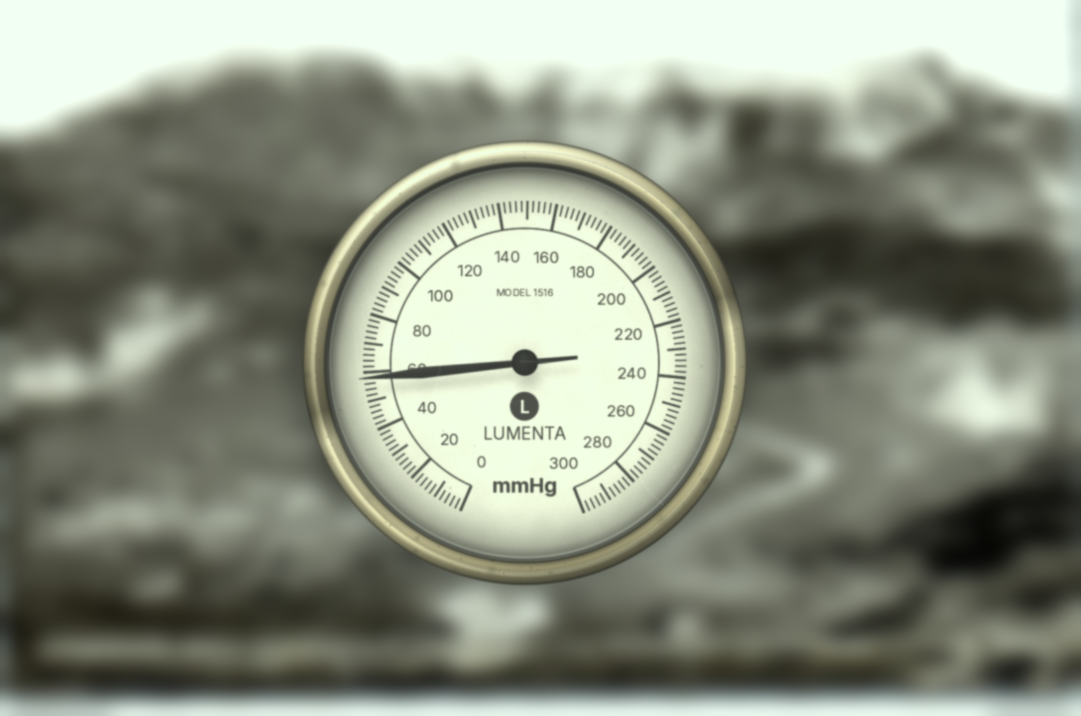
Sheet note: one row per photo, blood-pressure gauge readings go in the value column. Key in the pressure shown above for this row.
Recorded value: 58 mmHg
